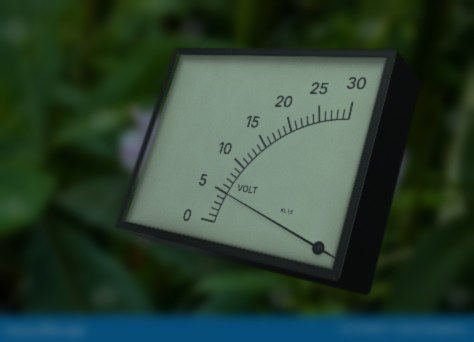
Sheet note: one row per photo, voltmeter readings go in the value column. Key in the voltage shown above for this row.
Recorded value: 5 V
